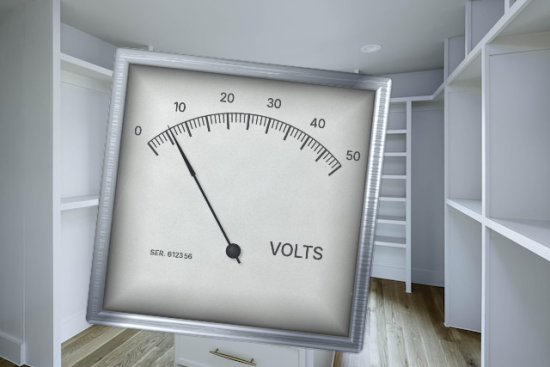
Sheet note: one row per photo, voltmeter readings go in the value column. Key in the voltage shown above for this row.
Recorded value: 6 V
